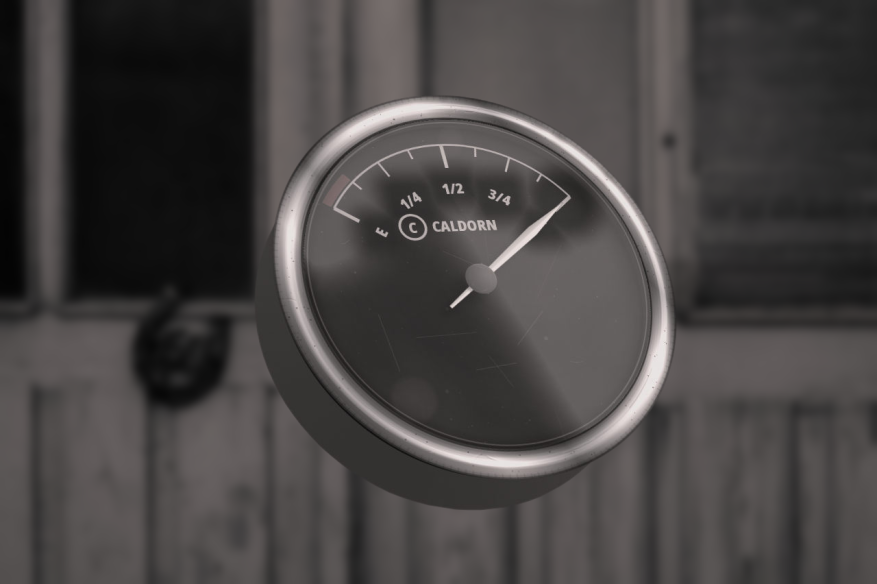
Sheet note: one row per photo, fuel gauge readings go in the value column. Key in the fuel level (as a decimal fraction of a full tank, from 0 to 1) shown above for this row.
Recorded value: 1
